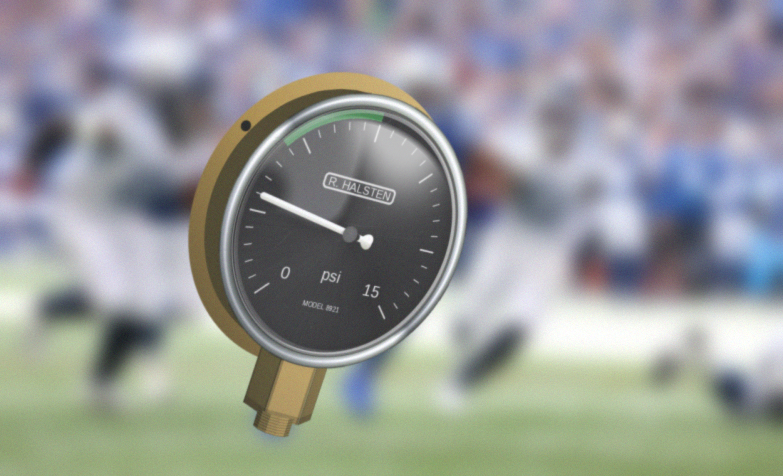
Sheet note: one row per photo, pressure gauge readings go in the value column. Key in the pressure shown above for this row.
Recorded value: 3 psi
